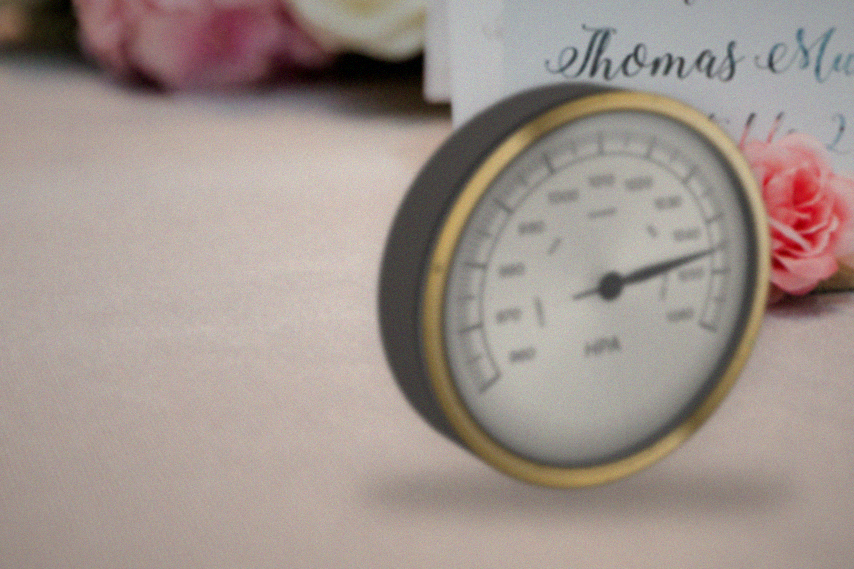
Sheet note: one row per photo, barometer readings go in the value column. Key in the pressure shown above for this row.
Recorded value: 1045 hPa
